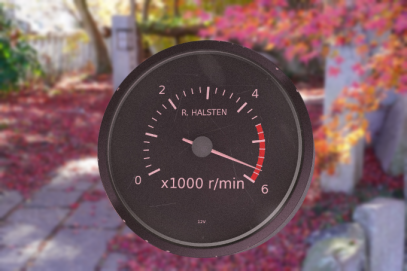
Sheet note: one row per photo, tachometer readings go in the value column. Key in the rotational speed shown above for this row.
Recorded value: 5700 rpm
